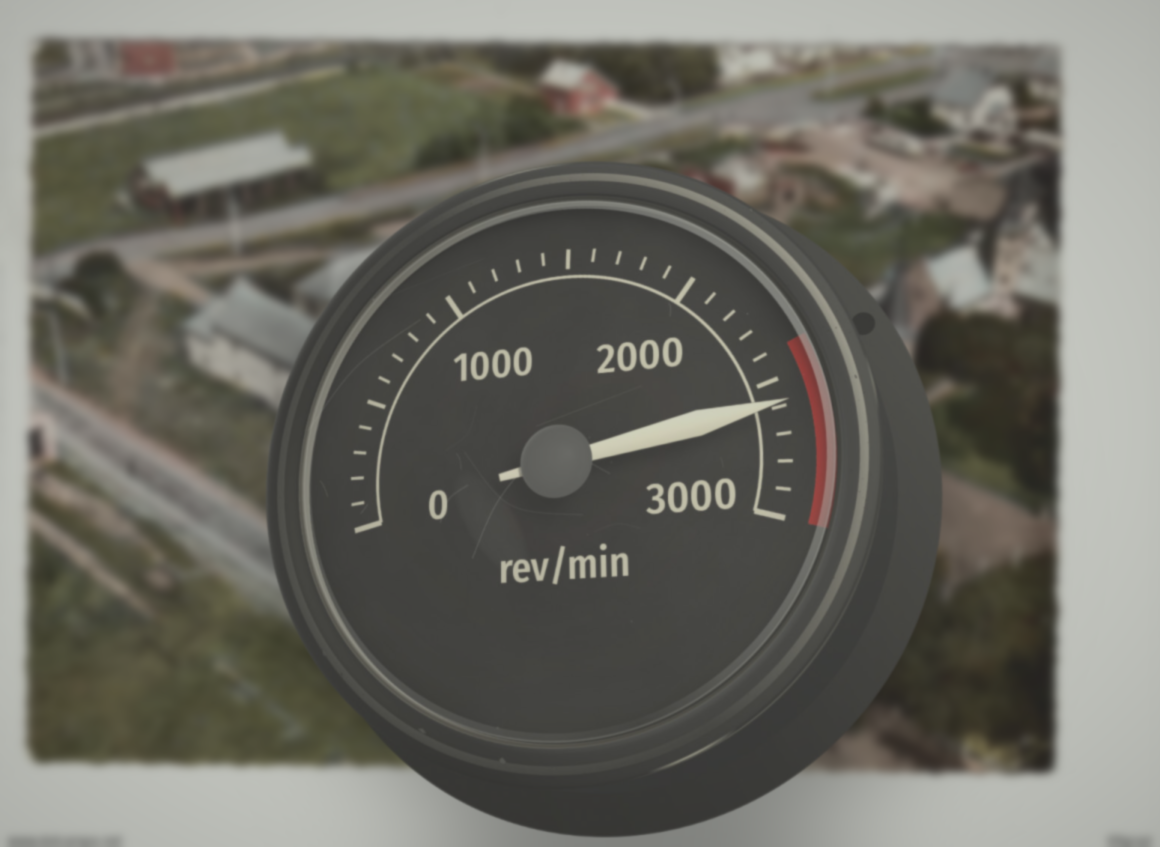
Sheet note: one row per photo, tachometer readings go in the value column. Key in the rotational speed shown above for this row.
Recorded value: 2600 rpm
